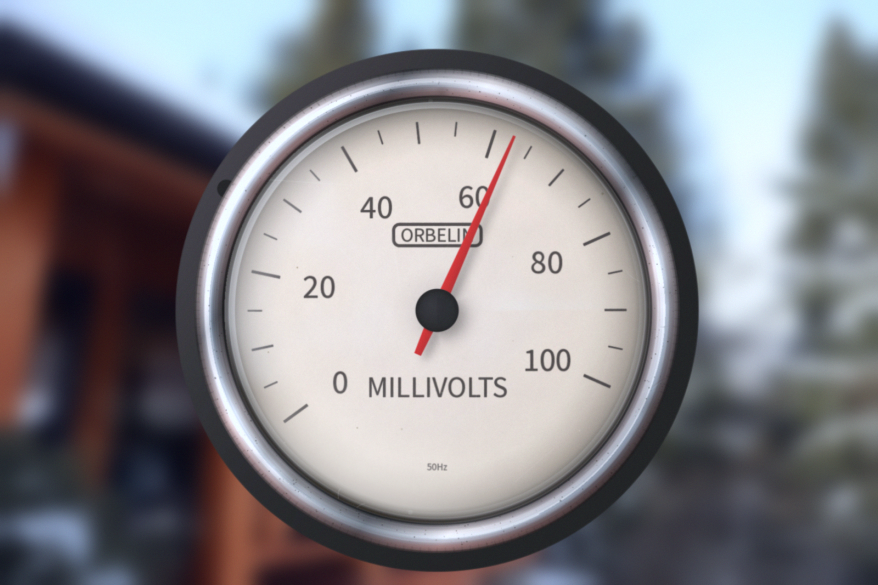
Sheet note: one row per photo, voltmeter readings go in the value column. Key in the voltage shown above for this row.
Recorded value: 62.5 mV
